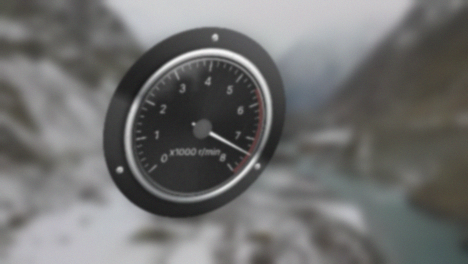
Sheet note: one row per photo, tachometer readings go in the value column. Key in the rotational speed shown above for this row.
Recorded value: 7400 rpm
